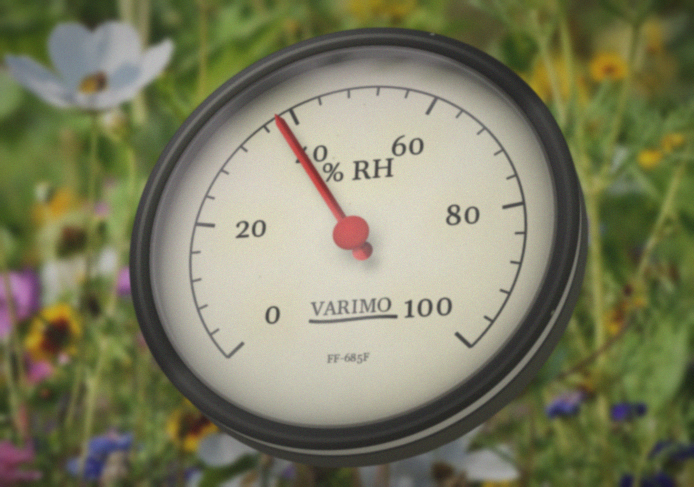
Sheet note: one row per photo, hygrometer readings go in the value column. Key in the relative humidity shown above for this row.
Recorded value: 38 %
